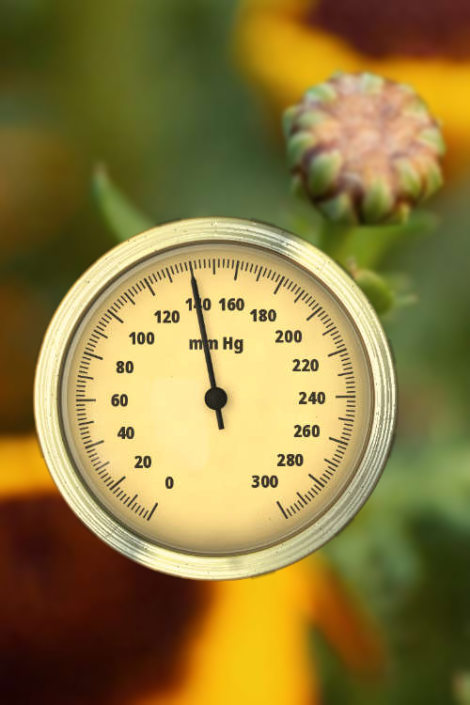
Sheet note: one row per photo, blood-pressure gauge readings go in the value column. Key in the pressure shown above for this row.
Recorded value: 140 mmHg
